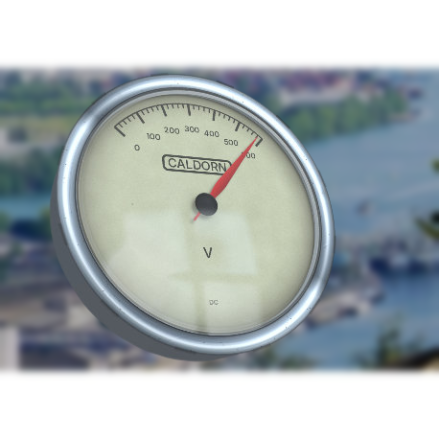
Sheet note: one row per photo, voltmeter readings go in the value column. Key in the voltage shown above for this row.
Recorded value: 580 V
